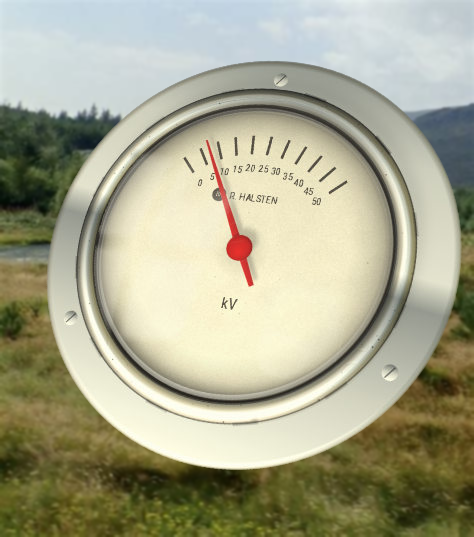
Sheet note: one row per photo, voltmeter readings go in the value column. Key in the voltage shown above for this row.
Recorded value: 7.5 kV
